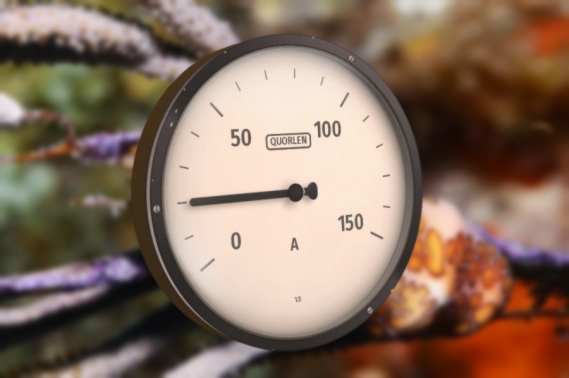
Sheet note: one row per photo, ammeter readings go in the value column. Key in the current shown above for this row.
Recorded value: 20 A
